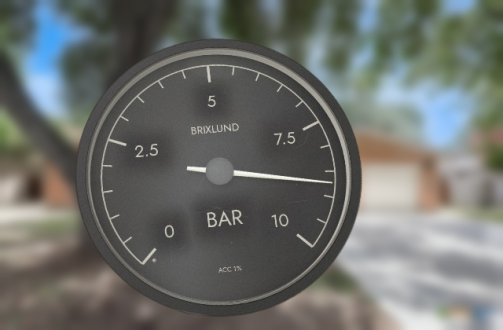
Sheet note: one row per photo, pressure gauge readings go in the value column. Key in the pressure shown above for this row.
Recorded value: 8.75 bar
